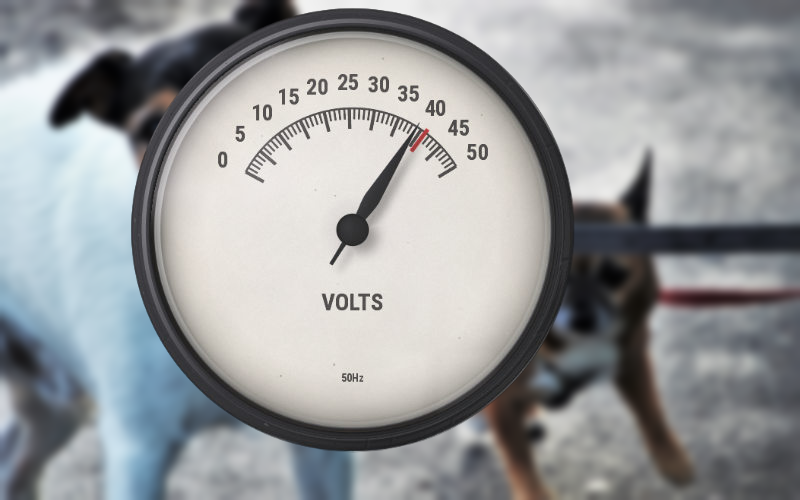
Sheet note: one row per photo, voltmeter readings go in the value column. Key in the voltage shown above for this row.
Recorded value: 39 V
